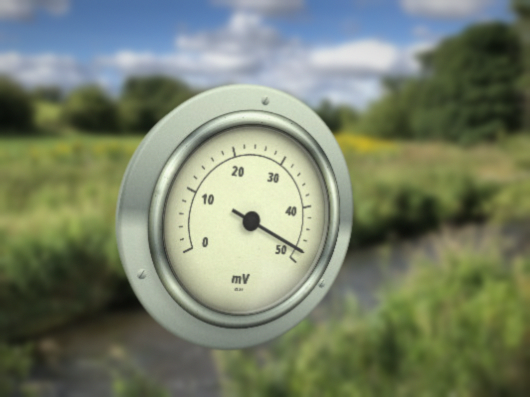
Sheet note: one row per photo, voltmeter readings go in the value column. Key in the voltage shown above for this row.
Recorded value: 48 mV
